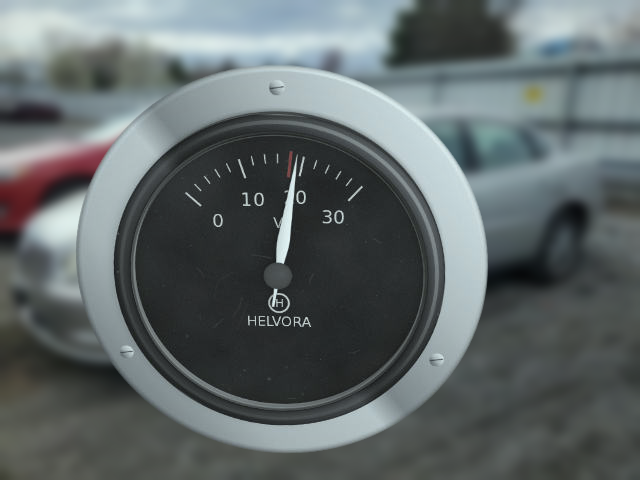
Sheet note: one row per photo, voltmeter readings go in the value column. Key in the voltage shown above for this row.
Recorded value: 19 V
